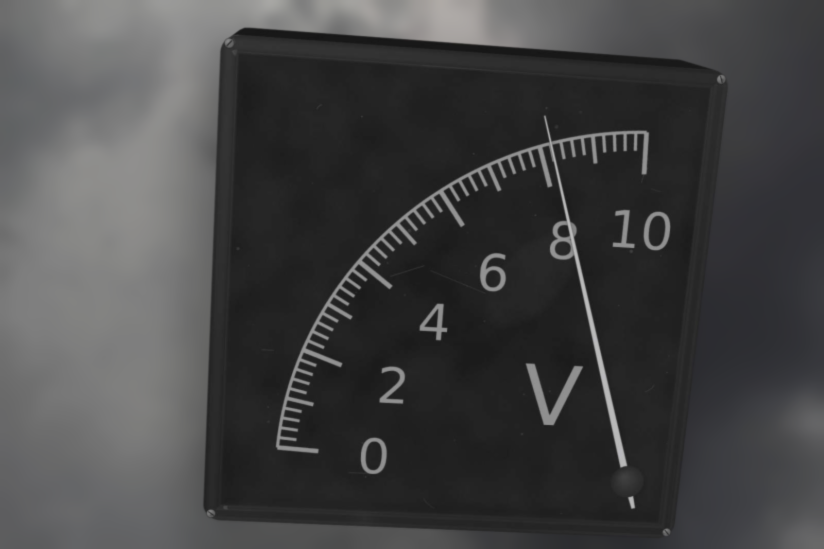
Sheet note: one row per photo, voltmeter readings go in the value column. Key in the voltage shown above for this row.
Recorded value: 8.2 V
